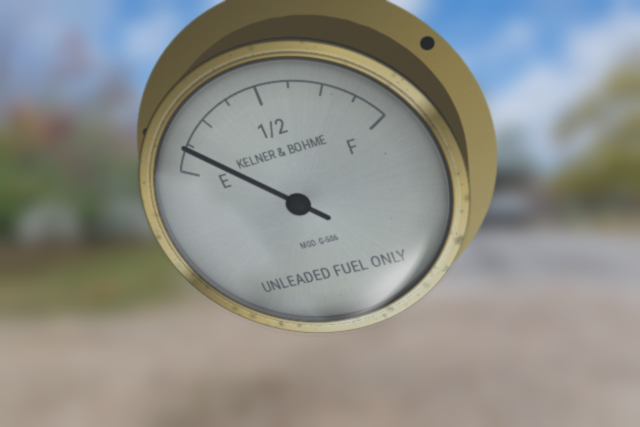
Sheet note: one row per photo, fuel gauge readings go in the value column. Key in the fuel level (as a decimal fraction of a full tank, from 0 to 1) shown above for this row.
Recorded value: 0.125
